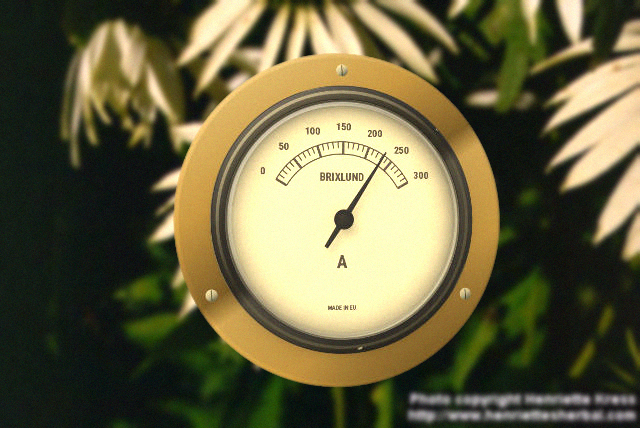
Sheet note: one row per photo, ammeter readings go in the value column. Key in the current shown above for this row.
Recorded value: 230 A
